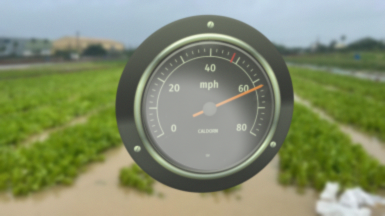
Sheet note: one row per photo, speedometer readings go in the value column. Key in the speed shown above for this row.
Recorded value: 62 mph
